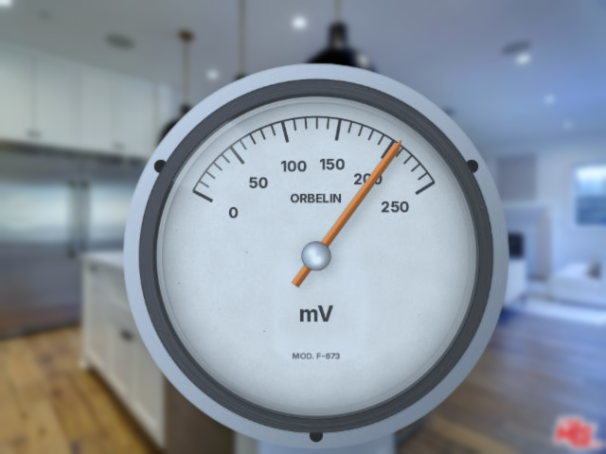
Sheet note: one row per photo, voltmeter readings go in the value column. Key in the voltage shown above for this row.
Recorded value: 205 mV
